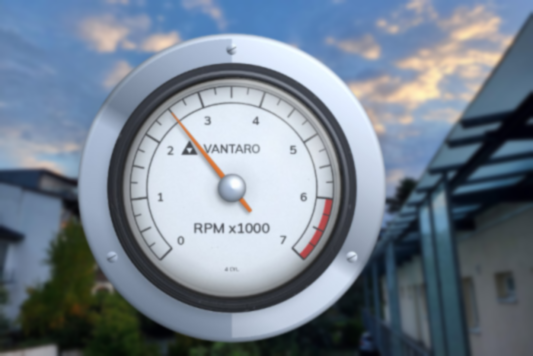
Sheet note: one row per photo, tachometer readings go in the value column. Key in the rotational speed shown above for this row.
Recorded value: 2500 rpm
